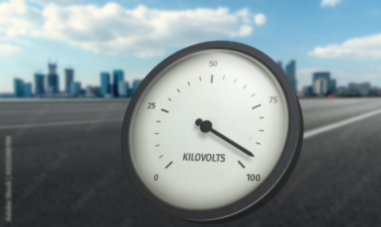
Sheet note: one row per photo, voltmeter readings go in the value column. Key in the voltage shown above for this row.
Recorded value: 95 kV
